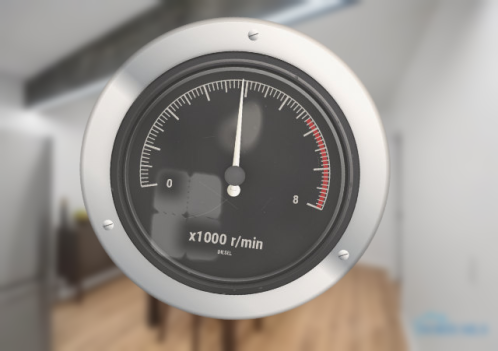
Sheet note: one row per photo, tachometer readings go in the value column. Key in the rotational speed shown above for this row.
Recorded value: 3900 rpm
